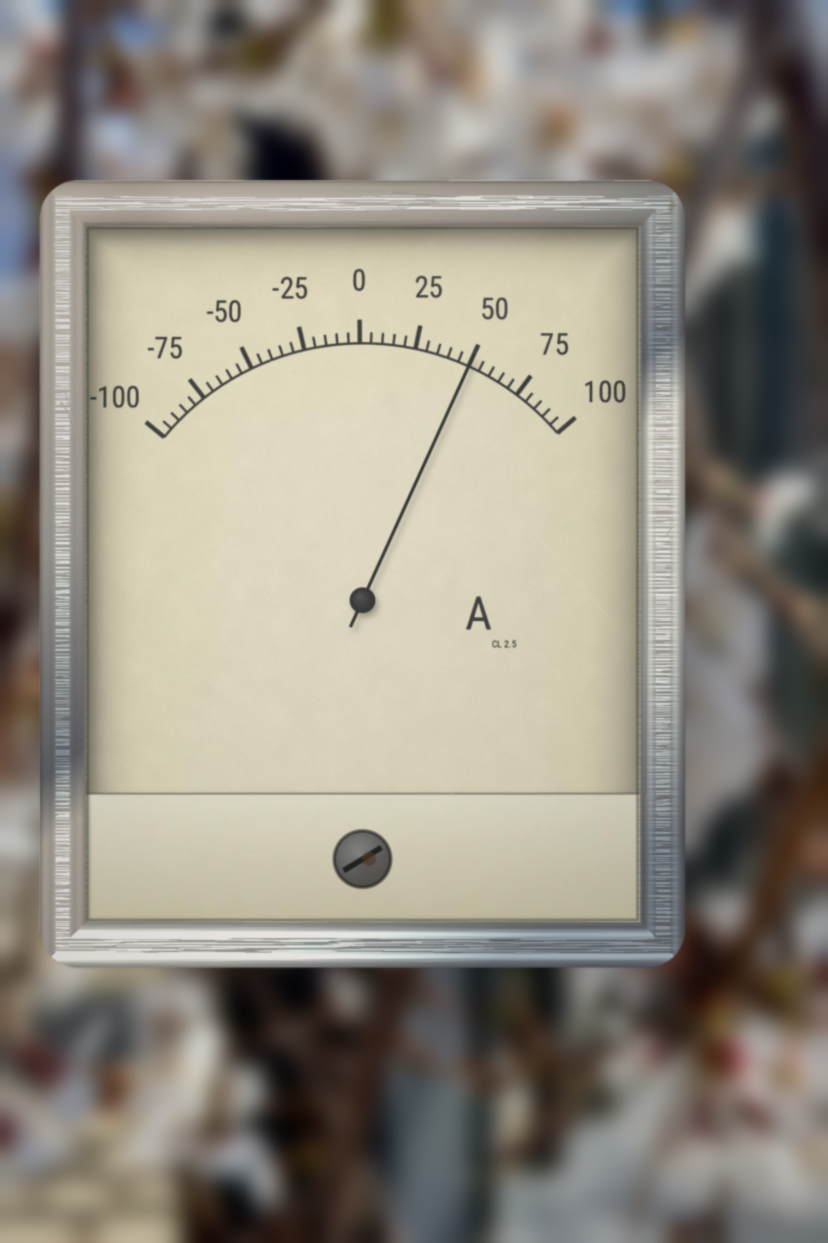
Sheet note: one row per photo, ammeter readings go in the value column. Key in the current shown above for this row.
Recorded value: 50 A
